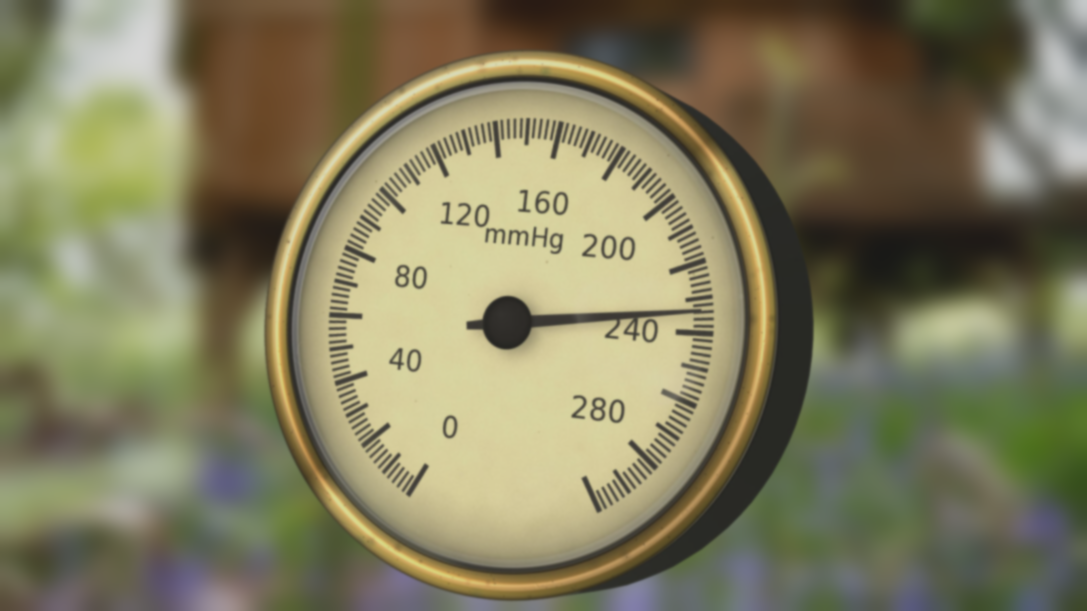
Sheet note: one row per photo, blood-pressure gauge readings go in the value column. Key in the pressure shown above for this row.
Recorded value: 234 mmHg
